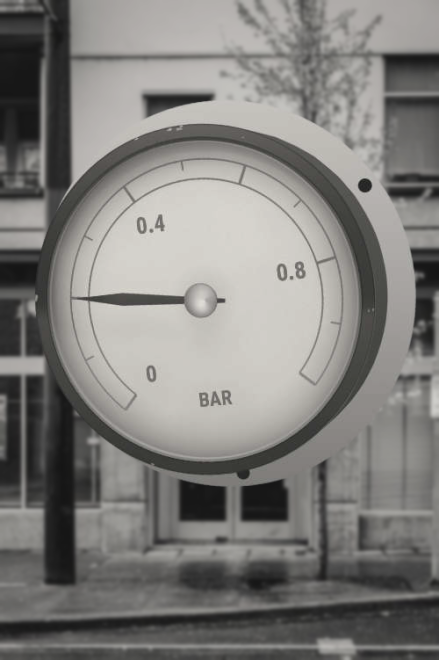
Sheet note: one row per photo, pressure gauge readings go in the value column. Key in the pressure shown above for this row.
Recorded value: 0.2 bar
